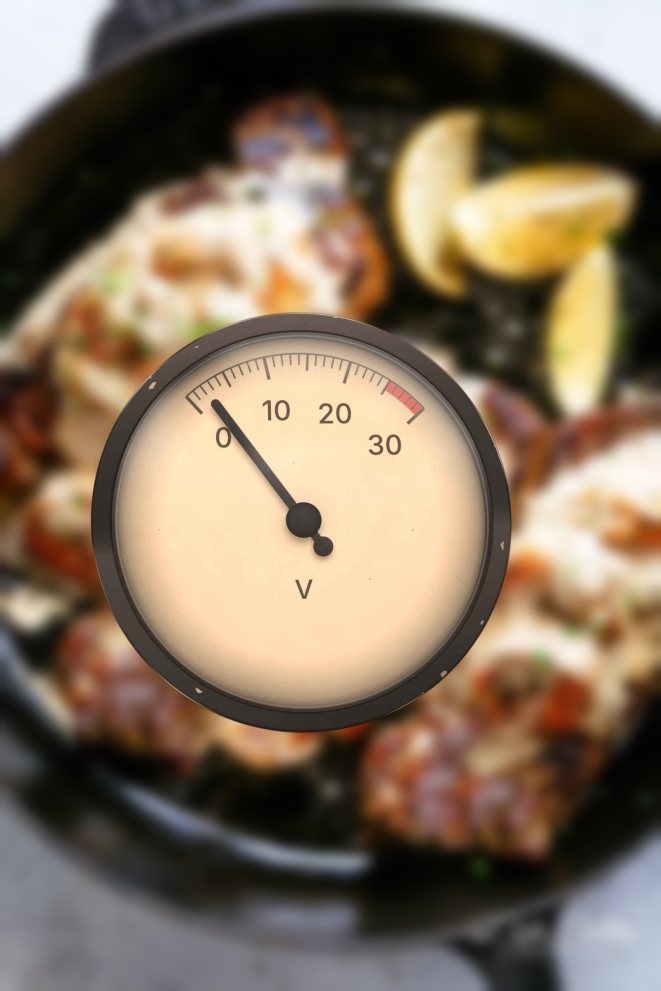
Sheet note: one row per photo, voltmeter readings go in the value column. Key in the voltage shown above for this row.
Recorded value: 2 V
